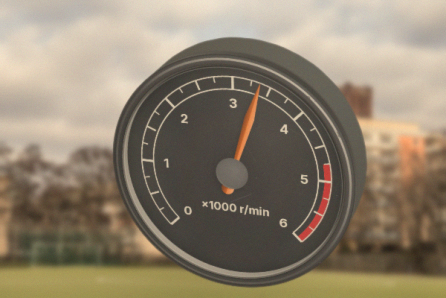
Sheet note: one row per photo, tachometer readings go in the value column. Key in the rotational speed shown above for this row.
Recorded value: 3375 rpm
